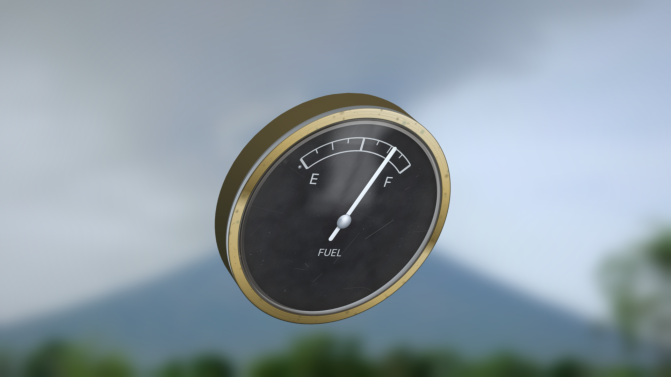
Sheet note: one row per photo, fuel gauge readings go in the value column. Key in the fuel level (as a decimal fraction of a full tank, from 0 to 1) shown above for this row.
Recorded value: 0.75
